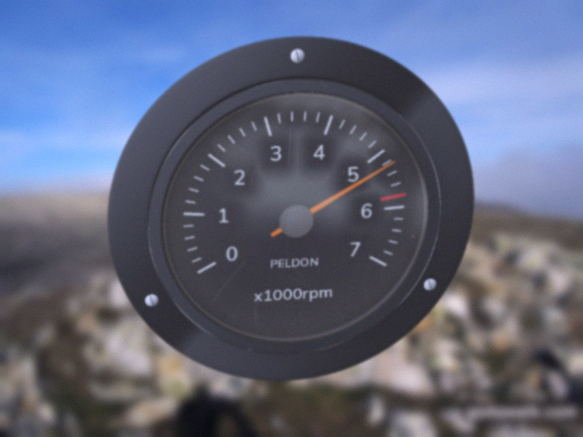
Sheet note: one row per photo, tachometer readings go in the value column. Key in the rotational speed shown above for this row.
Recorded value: 5200 rpm
